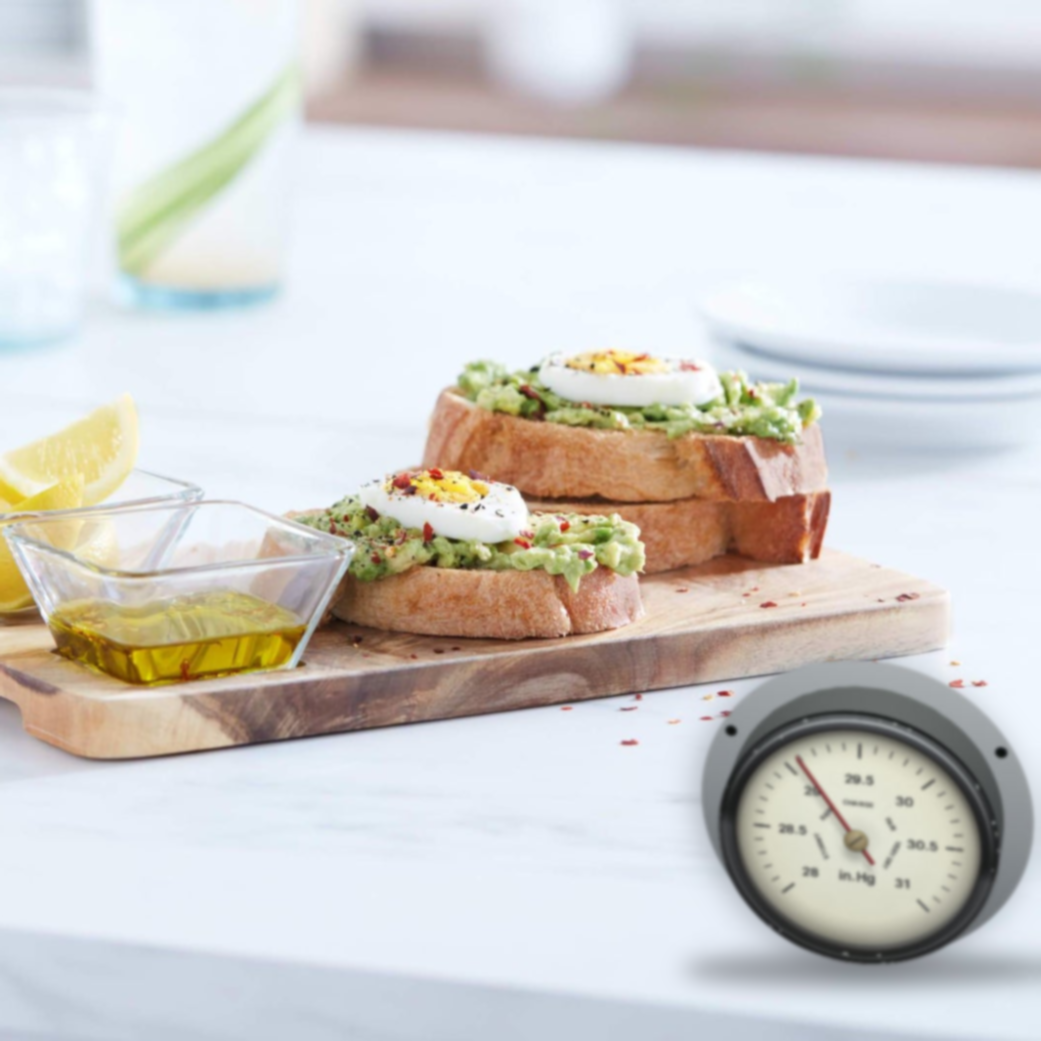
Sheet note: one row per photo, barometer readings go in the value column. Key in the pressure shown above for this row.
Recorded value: 29.1 inHg
